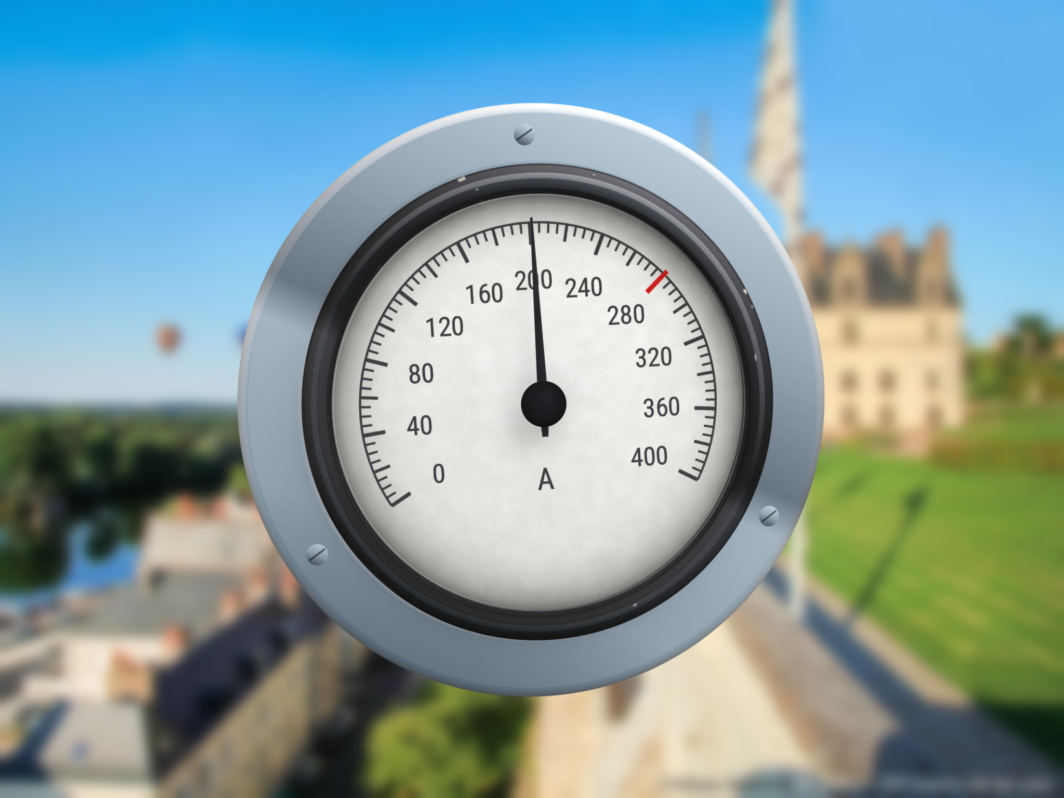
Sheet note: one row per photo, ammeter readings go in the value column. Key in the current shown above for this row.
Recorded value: 200 A
